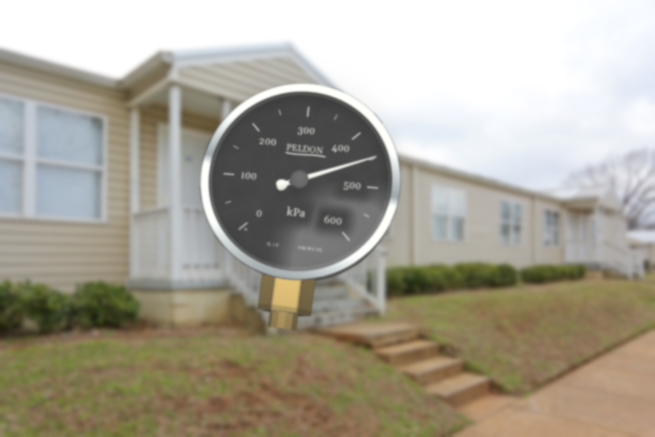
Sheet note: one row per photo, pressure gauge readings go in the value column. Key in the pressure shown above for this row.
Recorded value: 450 kPa
